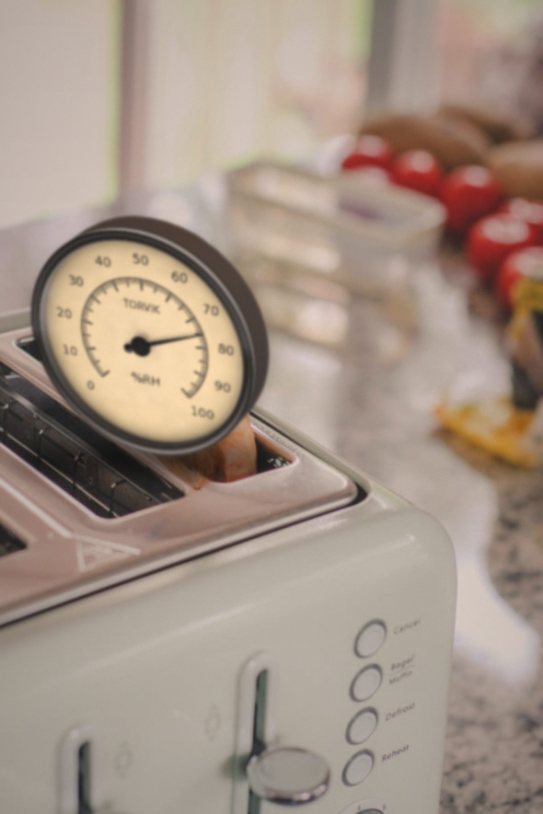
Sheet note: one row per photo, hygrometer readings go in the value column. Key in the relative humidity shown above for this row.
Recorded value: 75 %
